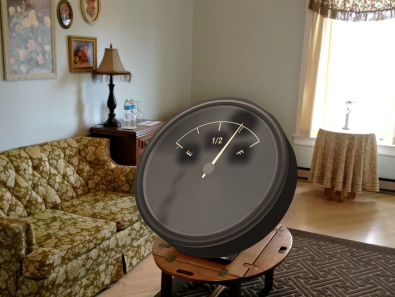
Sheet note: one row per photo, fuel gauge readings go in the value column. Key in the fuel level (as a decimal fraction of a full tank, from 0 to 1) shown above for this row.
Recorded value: 0.75
